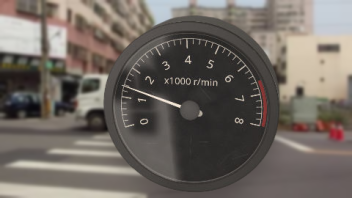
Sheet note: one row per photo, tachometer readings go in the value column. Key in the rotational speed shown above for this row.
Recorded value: 1400 rpm
